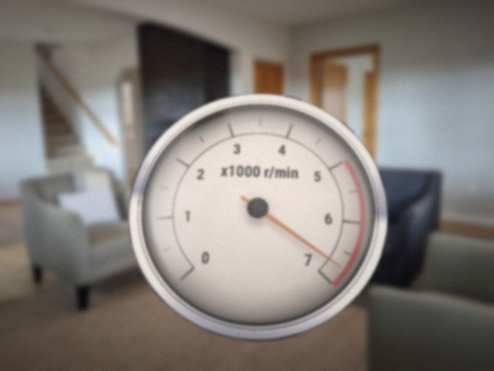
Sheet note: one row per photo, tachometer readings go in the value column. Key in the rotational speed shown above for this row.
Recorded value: 6750 rpm
